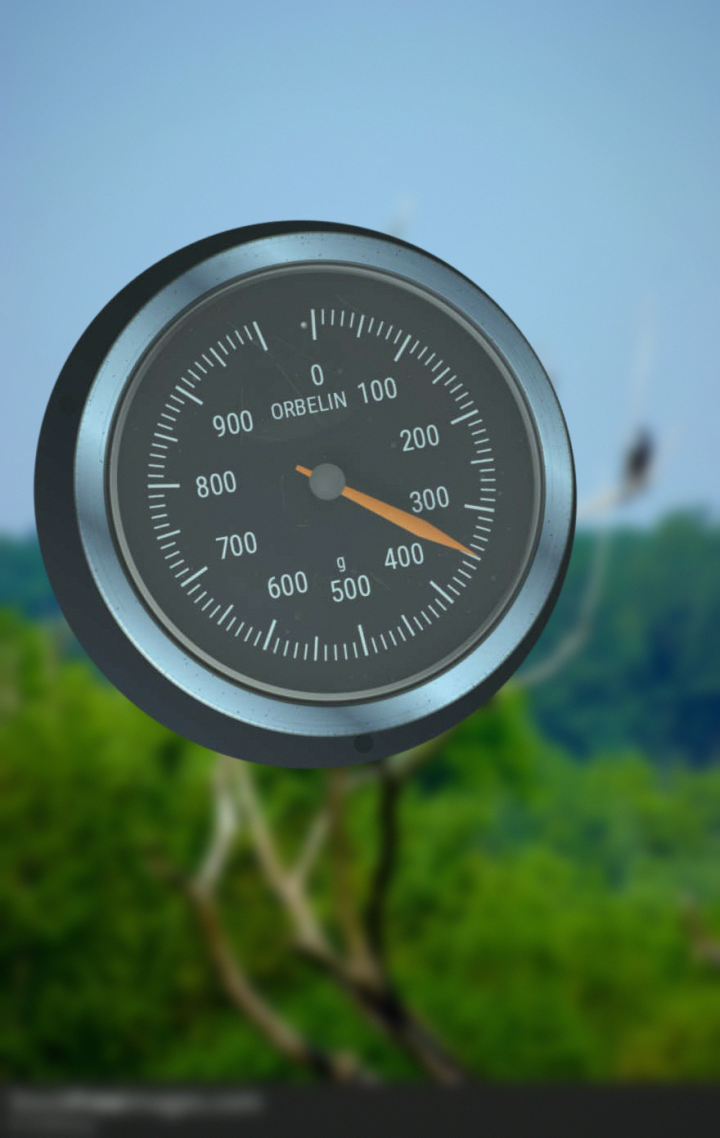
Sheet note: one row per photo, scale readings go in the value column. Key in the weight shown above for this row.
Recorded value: 350 g
